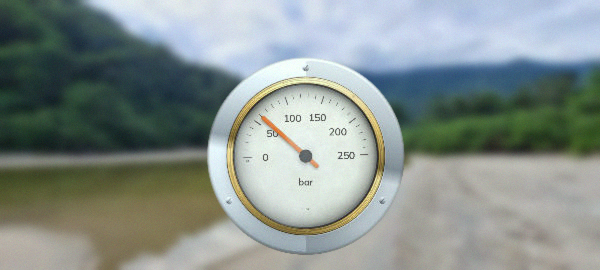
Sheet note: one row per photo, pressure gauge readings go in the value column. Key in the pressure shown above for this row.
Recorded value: 60 bar
